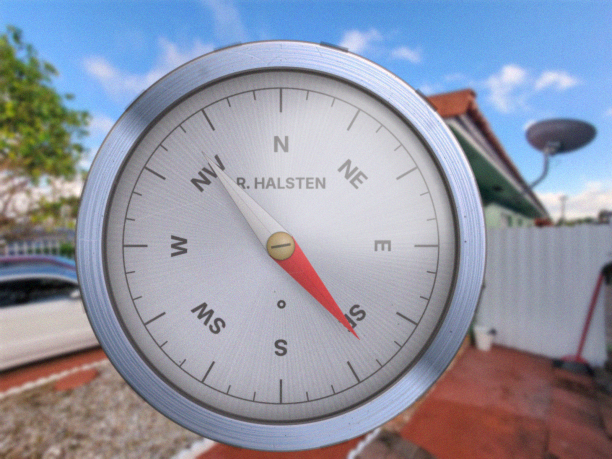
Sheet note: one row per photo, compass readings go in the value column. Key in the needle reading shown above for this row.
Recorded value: 140 °
